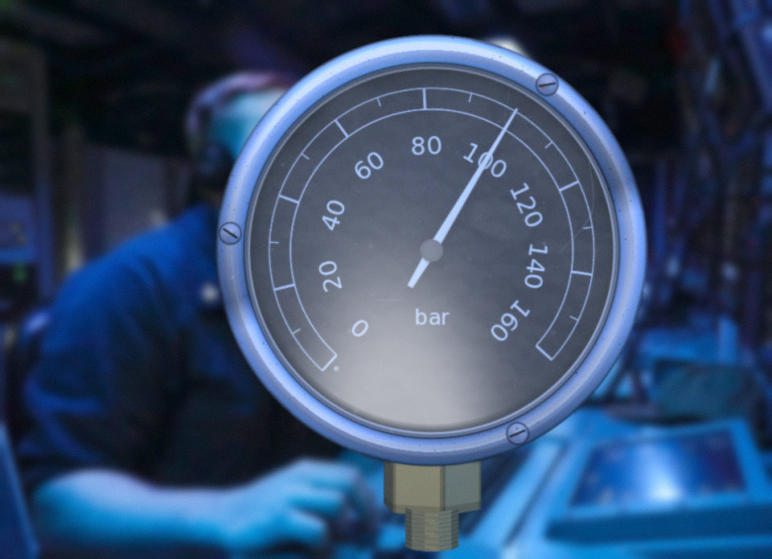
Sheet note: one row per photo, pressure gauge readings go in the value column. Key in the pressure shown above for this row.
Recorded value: 100 bar
